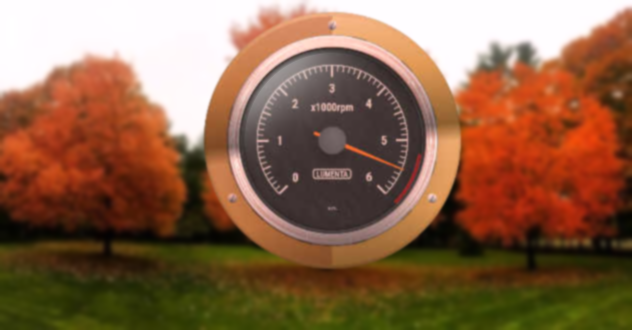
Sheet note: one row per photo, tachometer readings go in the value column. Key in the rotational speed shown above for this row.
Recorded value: 5500 rpm
